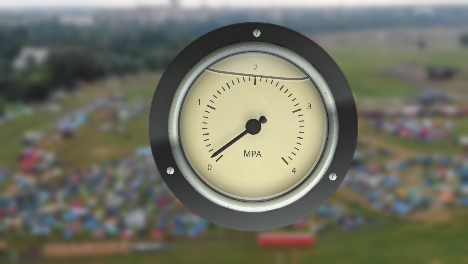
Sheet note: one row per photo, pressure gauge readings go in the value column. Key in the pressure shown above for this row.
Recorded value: 0.1 MPa
